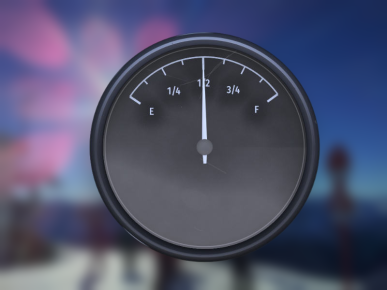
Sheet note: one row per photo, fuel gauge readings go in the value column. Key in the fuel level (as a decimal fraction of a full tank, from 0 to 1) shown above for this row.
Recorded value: 0.5
